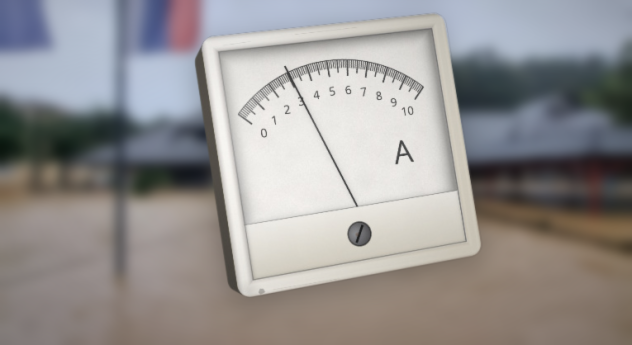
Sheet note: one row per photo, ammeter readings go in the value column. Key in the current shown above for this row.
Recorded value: 3 A
